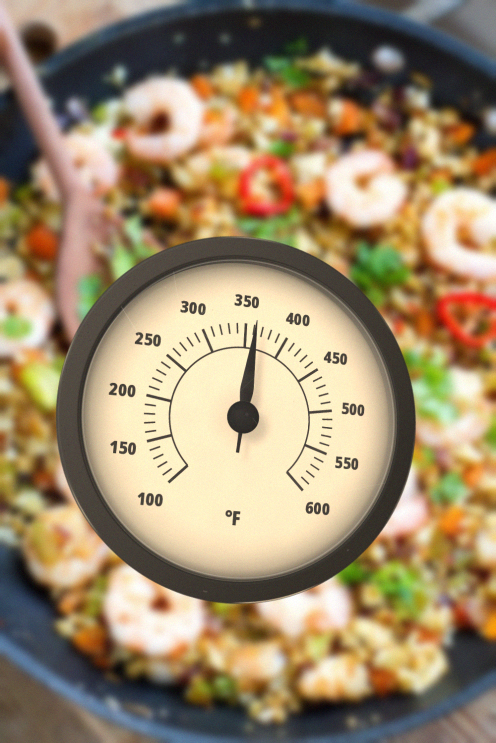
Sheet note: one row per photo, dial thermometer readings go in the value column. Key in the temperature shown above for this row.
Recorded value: 360 °F
